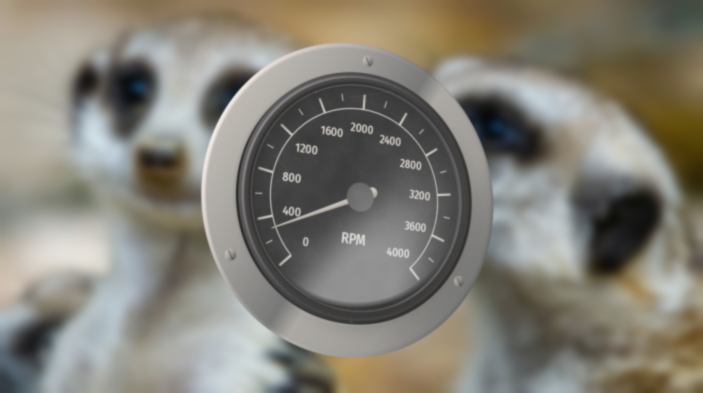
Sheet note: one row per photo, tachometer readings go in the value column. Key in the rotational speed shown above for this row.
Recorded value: 300 rpm
